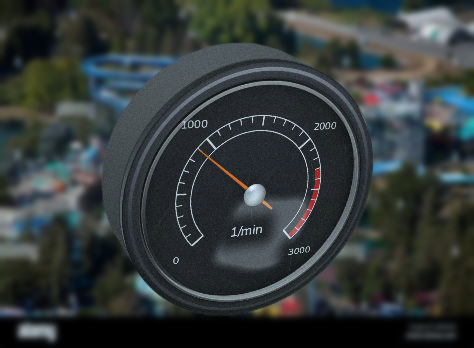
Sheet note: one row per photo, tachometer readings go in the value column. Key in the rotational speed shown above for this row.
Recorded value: 900 rpm
